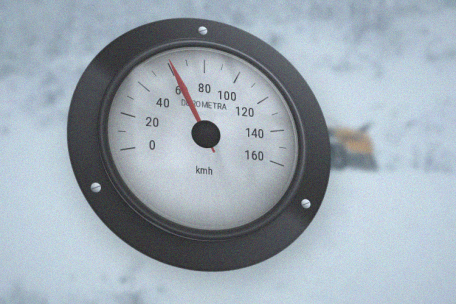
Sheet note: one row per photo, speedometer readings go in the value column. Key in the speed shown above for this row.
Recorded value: 60 km/h
